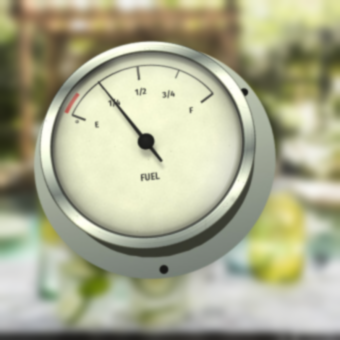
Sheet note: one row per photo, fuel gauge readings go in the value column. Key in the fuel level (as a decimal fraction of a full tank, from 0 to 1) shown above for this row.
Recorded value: 0.25
